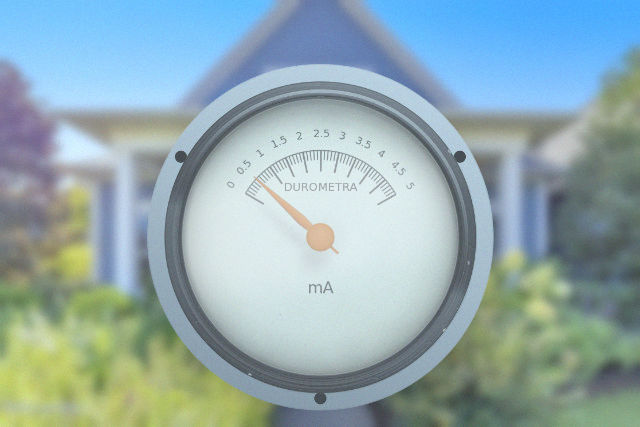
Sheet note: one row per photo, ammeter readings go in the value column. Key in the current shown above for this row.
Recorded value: 0.5 mA
